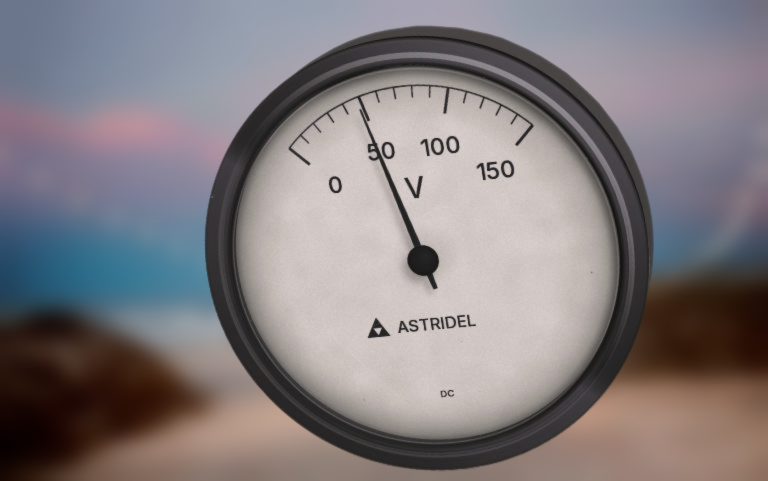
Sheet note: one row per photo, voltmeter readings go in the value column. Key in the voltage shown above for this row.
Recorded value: 50 V
